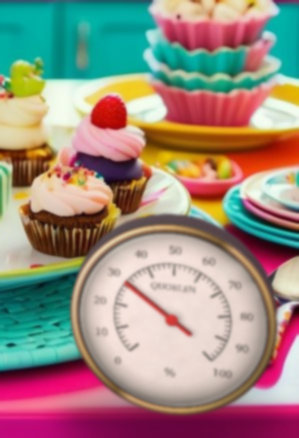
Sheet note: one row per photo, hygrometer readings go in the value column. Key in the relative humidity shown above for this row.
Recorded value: 30 %
